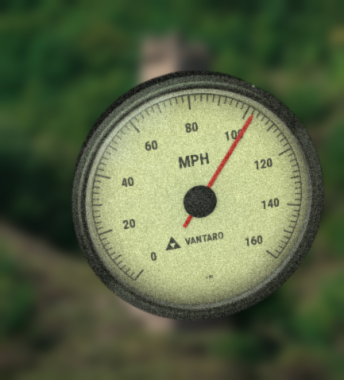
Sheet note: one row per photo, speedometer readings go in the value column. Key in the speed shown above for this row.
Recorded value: 102 mph
